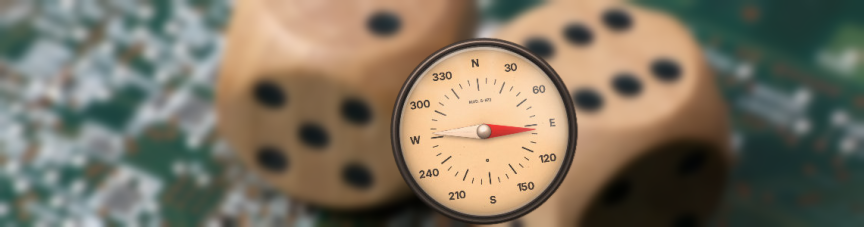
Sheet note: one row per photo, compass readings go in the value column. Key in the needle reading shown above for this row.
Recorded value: 95 °
